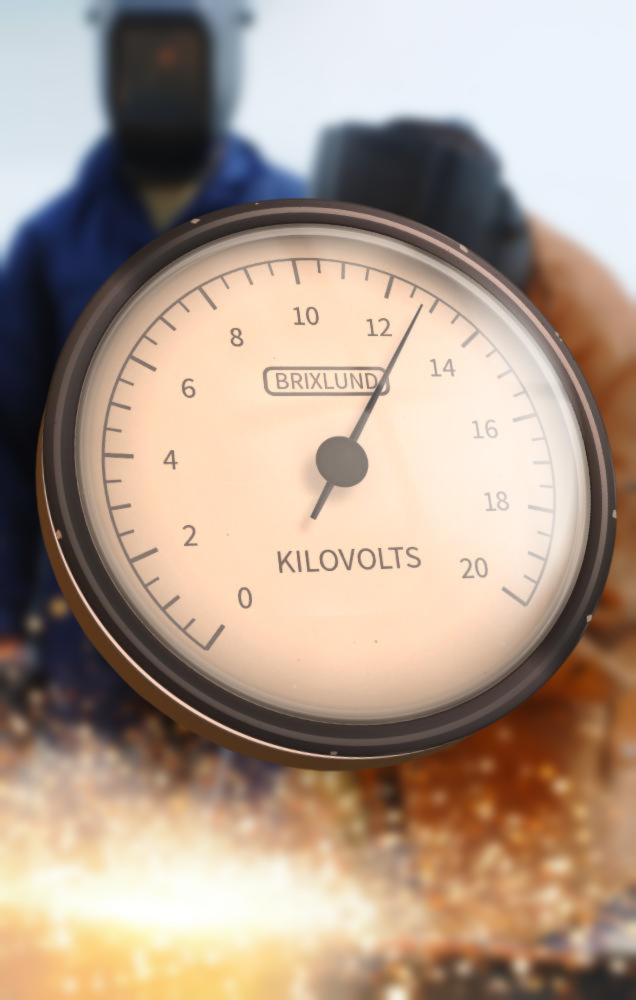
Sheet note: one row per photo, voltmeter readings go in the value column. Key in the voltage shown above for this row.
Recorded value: 12.75 kV
